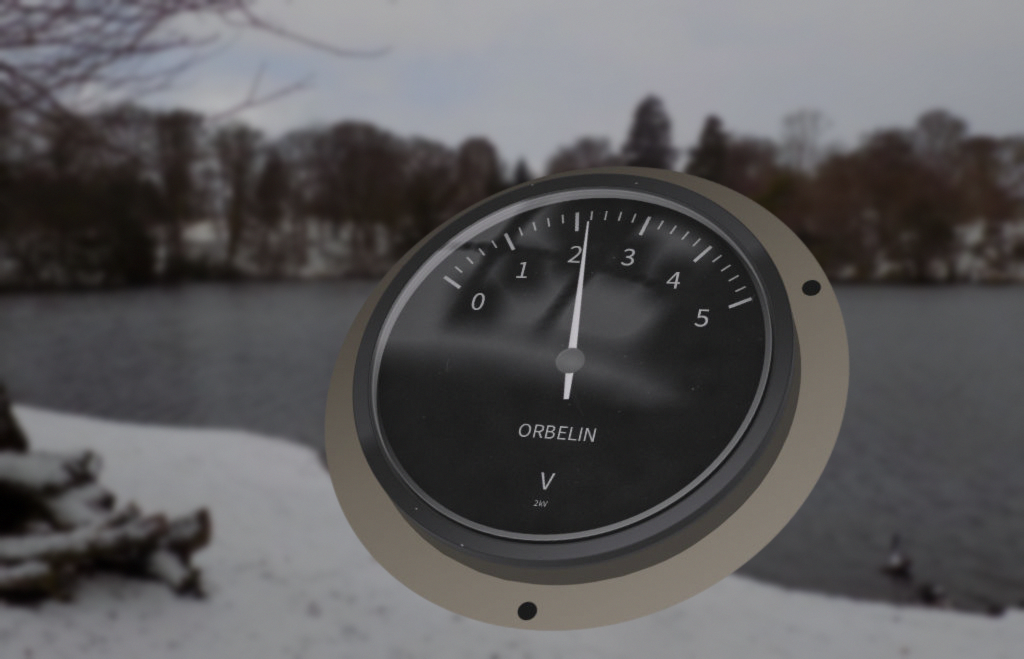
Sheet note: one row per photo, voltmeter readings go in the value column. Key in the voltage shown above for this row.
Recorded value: 2.2 V
